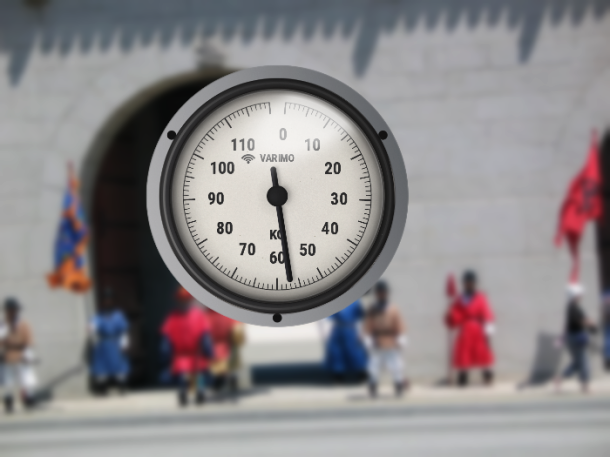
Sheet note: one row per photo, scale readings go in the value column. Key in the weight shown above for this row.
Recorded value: 57 kg
